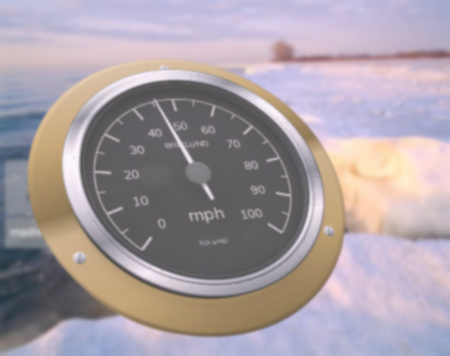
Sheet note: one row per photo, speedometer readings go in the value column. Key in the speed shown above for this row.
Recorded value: 45 mph
